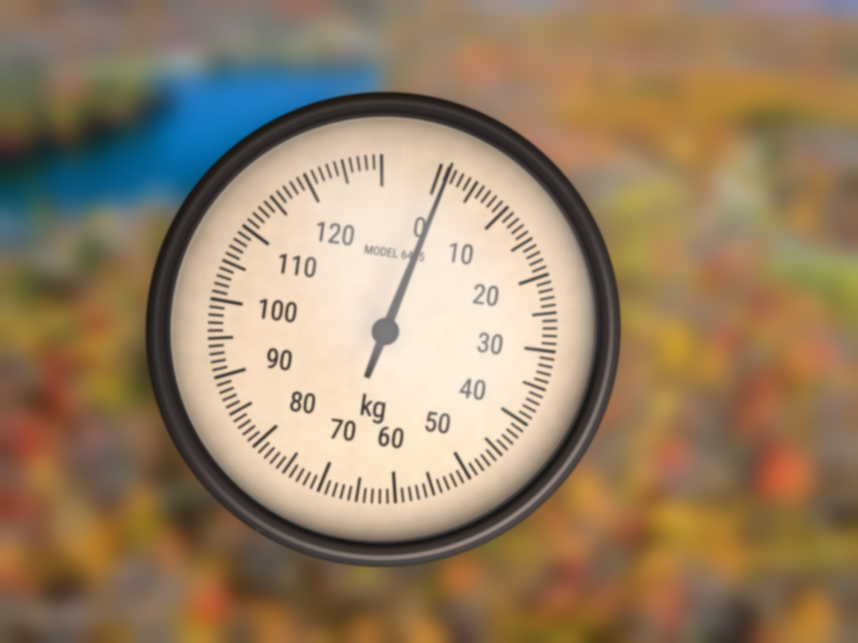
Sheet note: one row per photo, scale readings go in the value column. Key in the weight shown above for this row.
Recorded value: 1 kg
